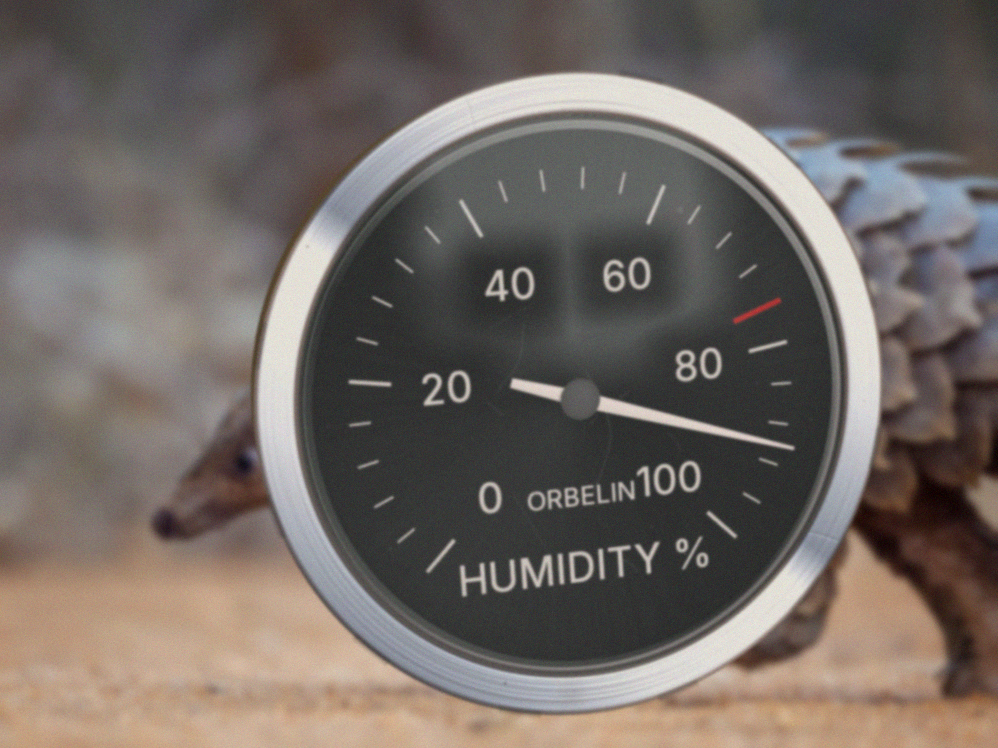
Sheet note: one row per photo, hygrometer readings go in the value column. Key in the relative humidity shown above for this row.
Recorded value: 90 %
